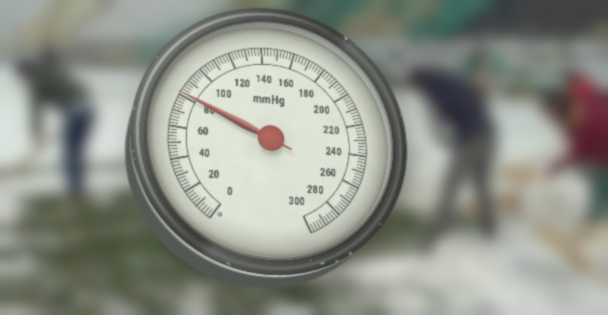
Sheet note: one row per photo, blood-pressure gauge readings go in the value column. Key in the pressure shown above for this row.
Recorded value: 80 mmHg
